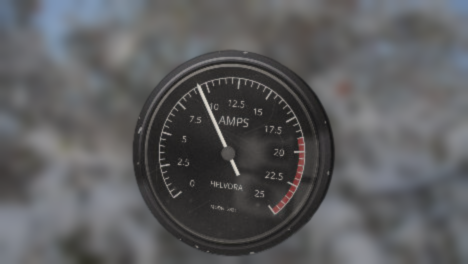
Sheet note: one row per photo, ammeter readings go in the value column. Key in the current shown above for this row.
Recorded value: 9.5 A
